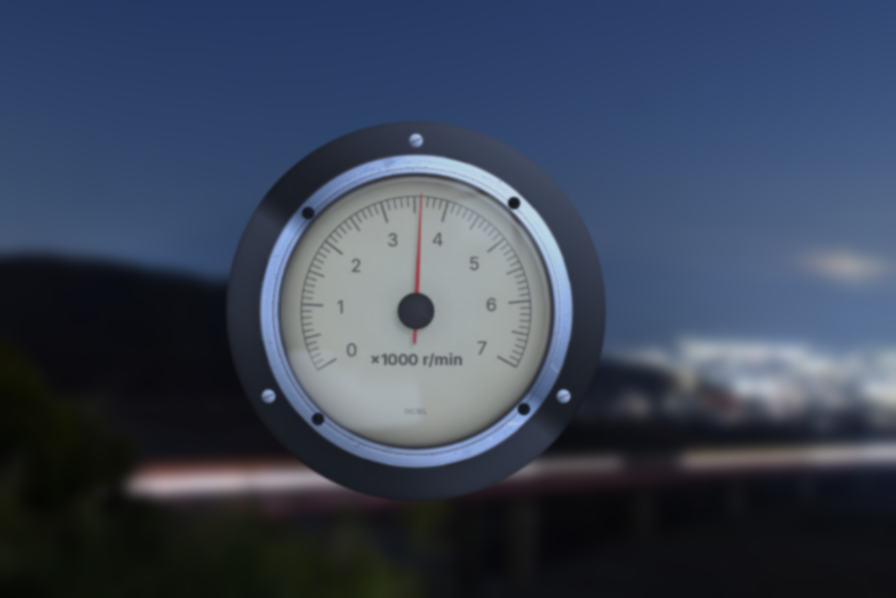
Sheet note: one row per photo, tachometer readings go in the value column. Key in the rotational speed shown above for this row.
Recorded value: 3600 rpm
